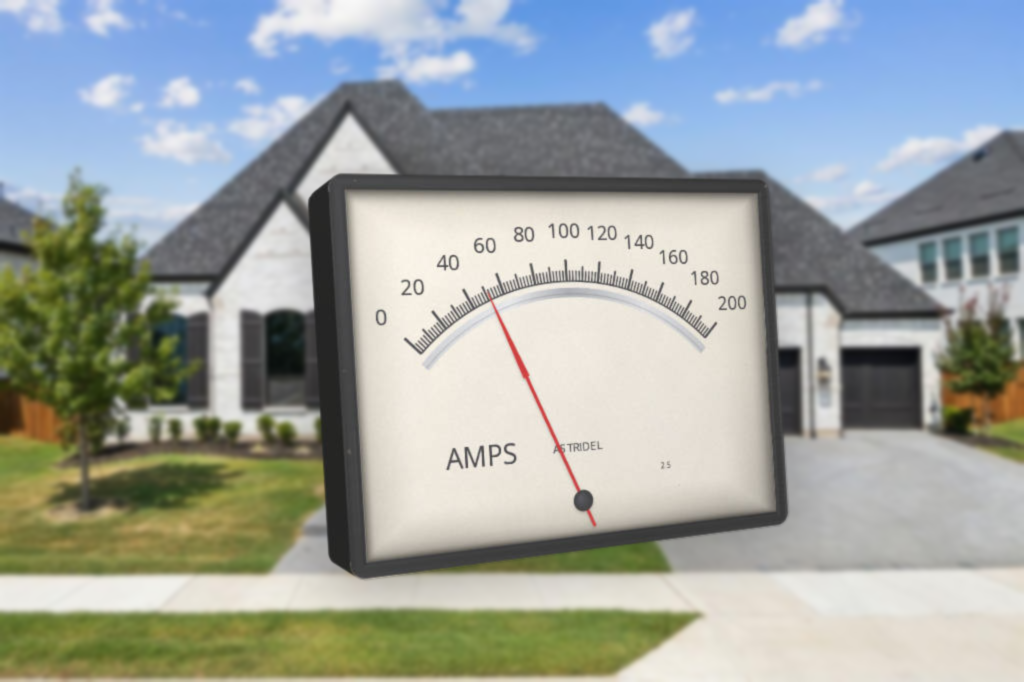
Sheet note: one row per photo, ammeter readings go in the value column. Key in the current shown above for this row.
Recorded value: 50 A
